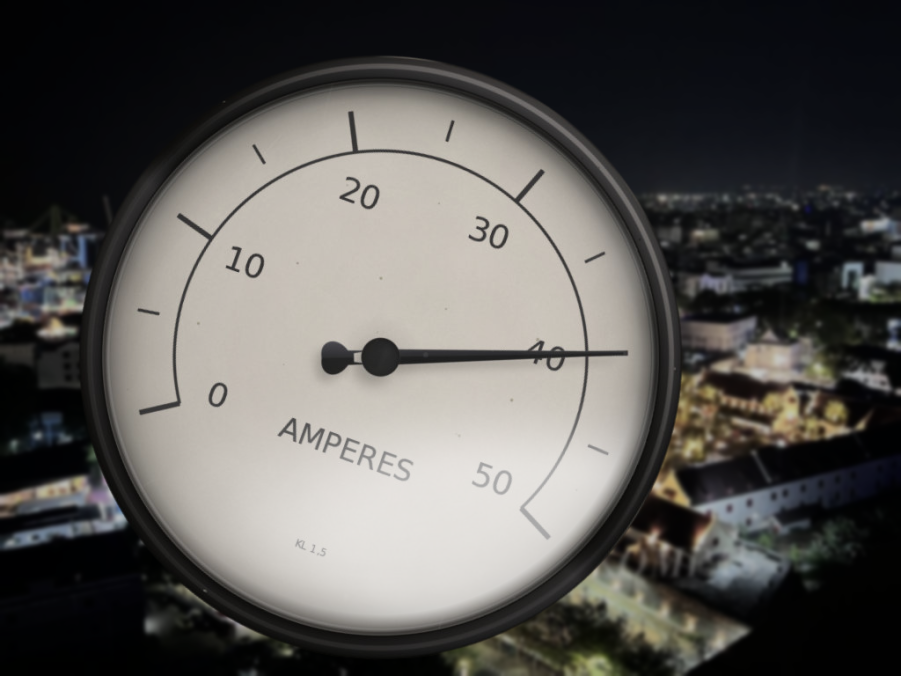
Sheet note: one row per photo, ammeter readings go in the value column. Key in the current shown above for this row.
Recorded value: 40 A
